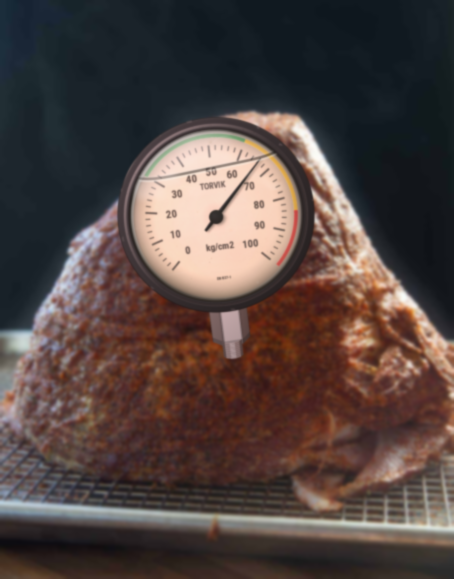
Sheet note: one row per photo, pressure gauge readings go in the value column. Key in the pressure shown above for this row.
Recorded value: 66 kg/cm²
